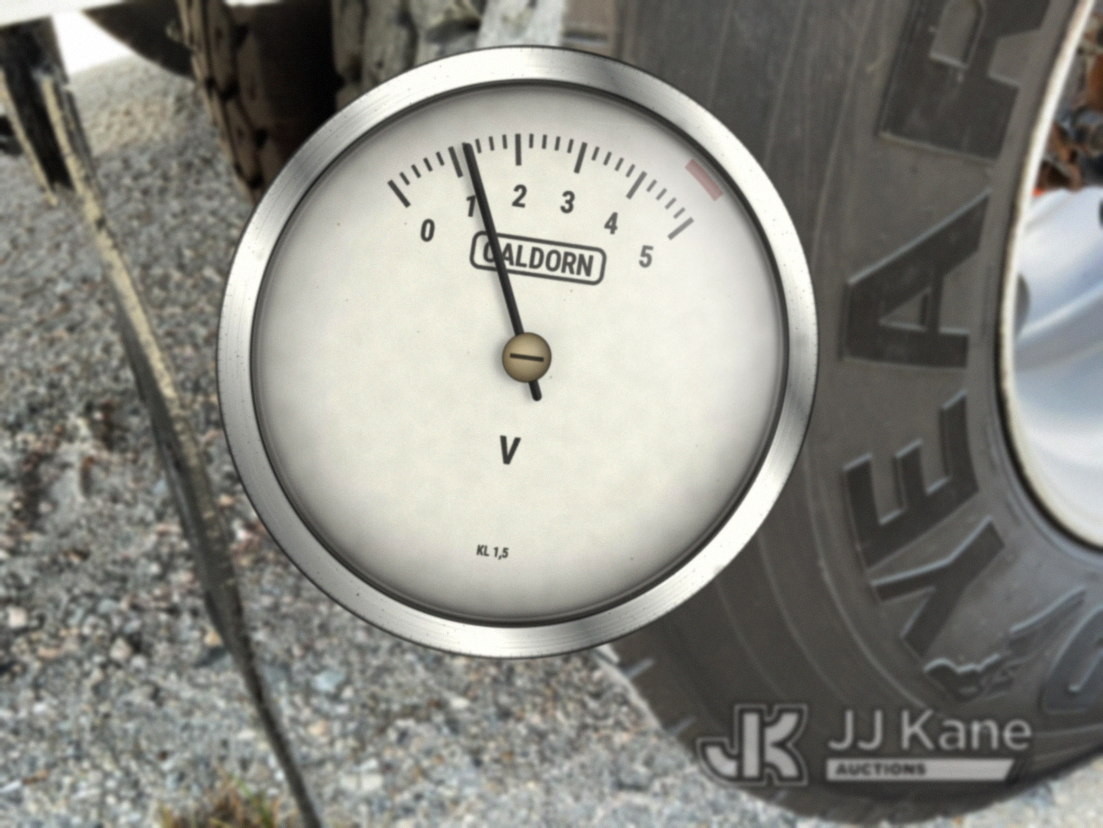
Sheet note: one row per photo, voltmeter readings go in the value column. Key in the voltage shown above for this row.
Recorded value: 1.2 V
